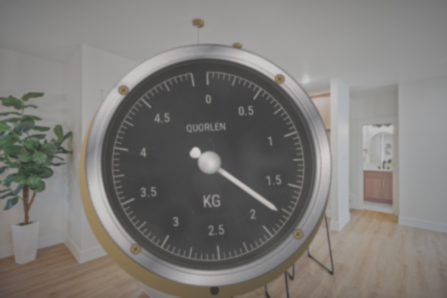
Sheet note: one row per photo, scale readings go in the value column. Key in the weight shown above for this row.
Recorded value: 1.8 kg
